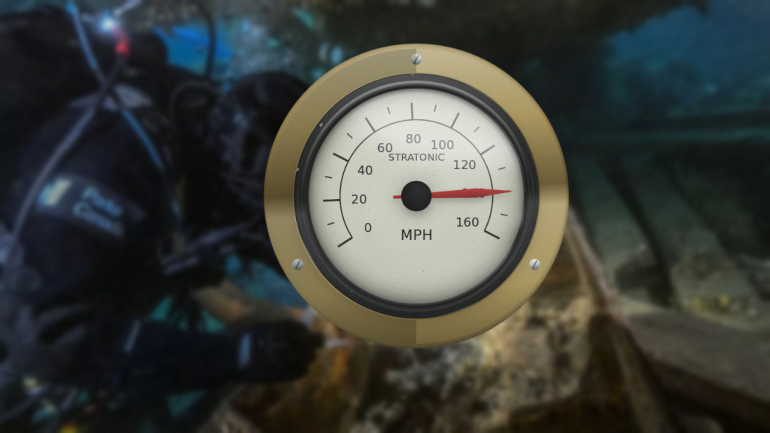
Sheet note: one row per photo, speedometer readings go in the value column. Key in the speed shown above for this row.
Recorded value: 140 mph
